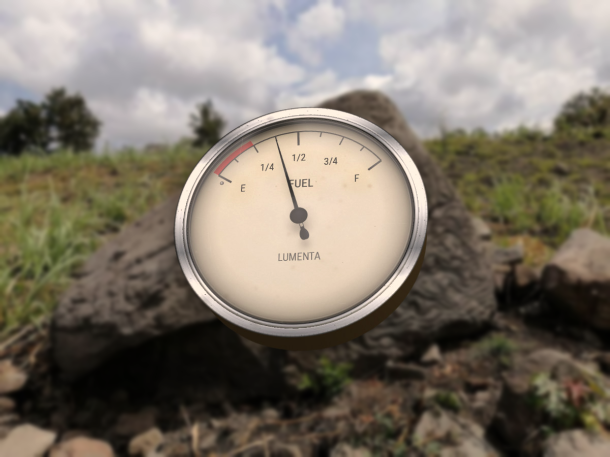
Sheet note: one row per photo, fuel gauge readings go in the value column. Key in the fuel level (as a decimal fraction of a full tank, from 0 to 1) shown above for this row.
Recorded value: 0.375
